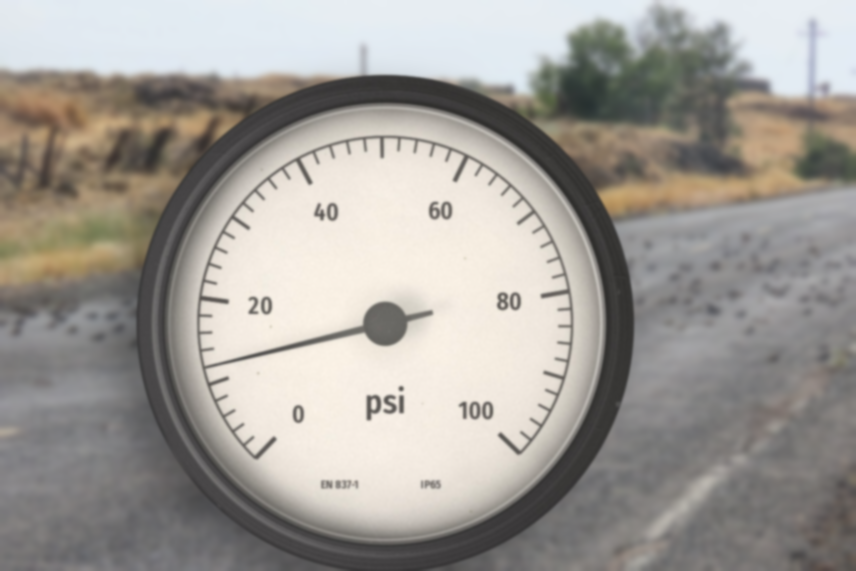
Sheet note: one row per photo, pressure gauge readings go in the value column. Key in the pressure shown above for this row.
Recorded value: 12 psi
